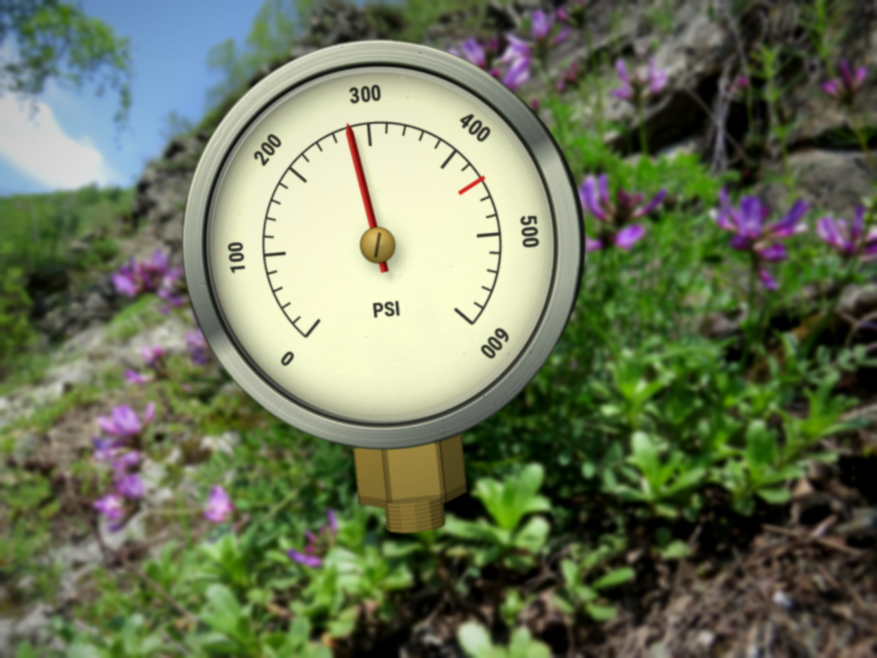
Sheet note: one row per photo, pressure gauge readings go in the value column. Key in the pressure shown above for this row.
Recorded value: 280 psi
